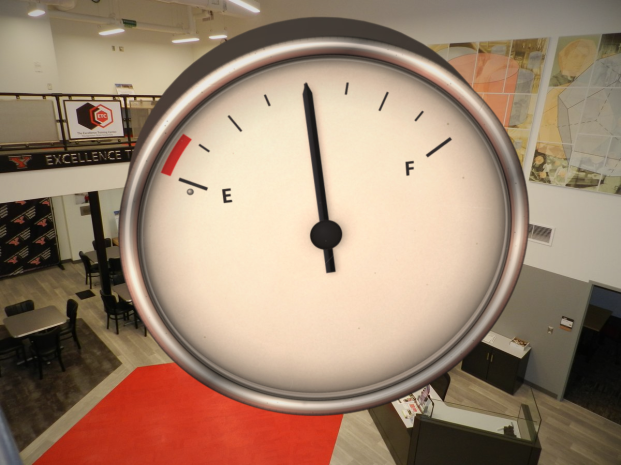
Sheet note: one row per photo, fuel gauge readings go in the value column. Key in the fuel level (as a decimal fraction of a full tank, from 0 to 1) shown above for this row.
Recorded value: 0.5
